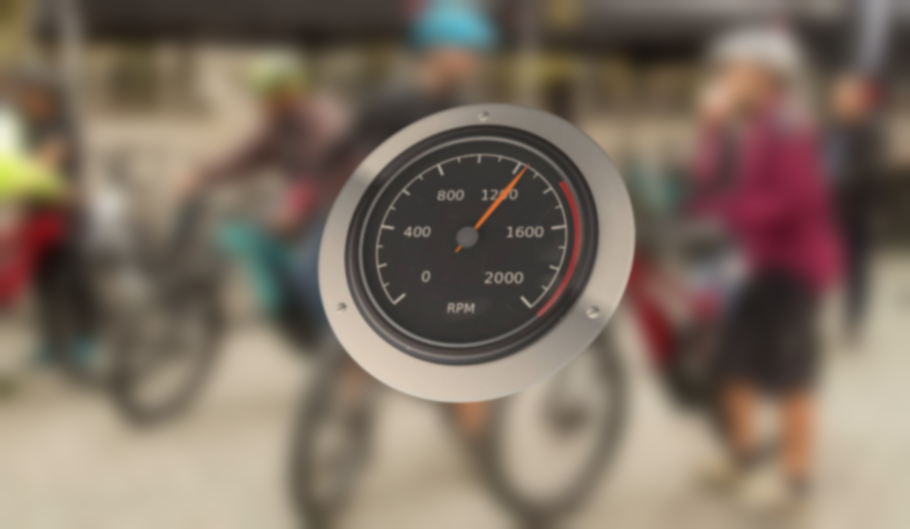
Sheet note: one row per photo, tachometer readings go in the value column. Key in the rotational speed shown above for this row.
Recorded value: 1250 rpm
